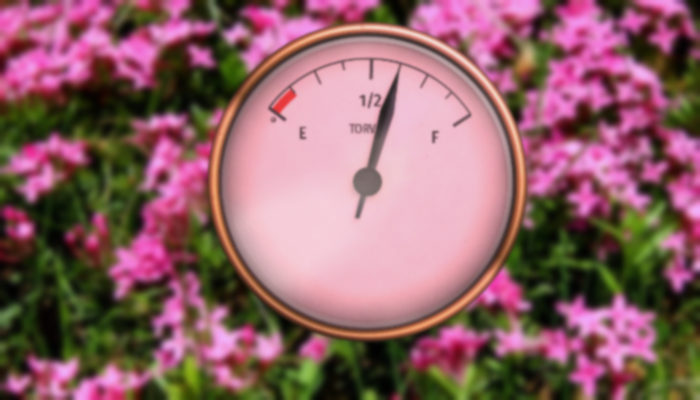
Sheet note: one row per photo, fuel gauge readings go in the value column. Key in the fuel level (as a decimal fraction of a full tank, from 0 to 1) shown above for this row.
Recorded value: 0.625
